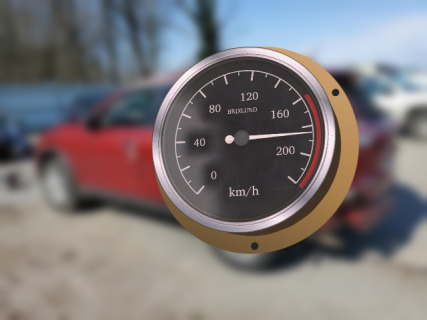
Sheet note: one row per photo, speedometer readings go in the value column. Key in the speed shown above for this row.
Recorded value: 185 km/h
